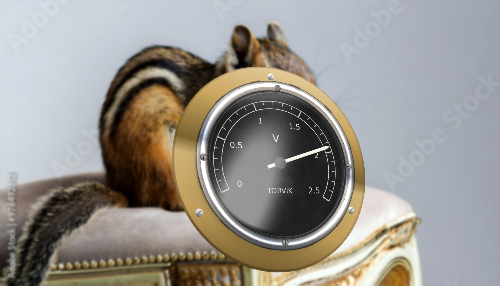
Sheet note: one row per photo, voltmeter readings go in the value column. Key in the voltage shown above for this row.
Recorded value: 1.95 V
